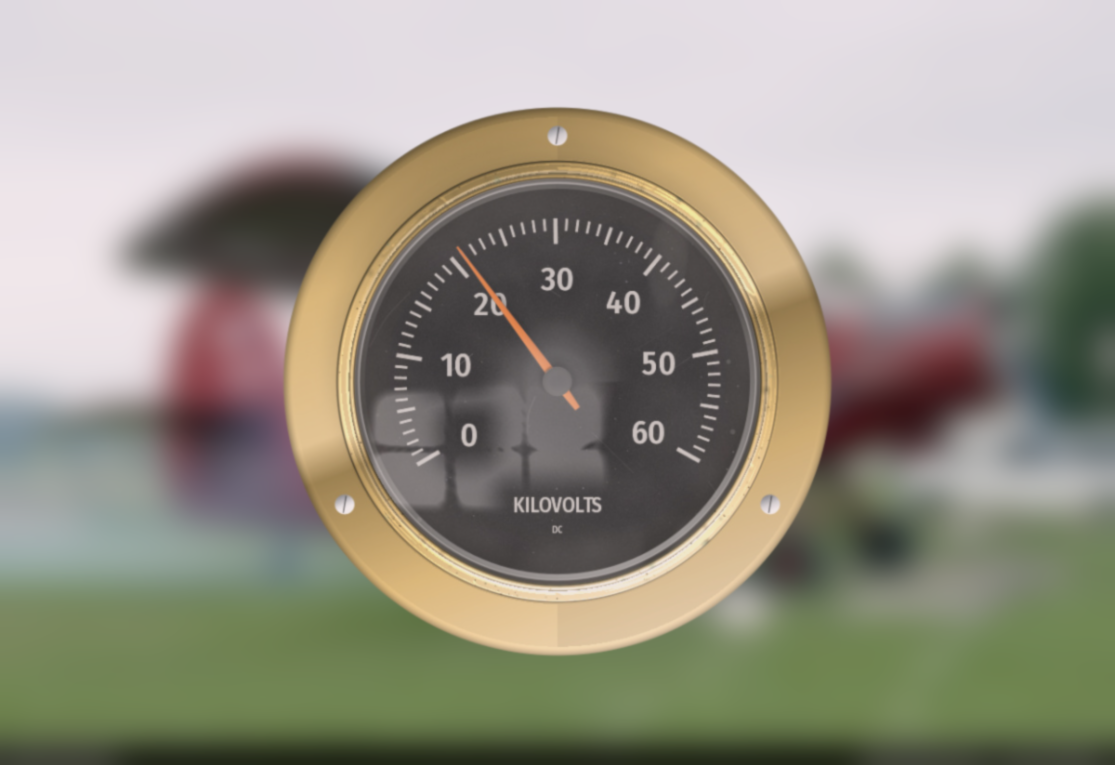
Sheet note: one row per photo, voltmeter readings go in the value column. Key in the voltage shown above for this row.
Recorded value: 21 kV
